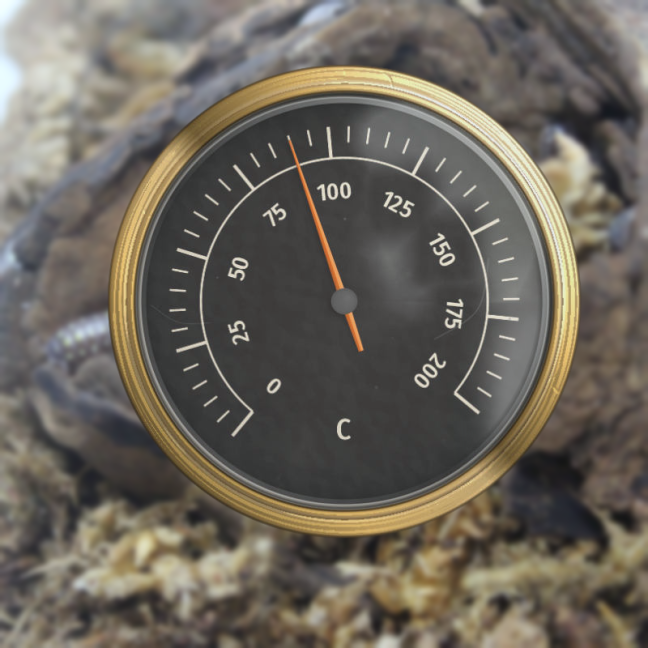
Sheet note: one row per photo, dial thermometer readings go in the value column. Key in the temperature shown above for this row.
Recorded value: 90 °C
